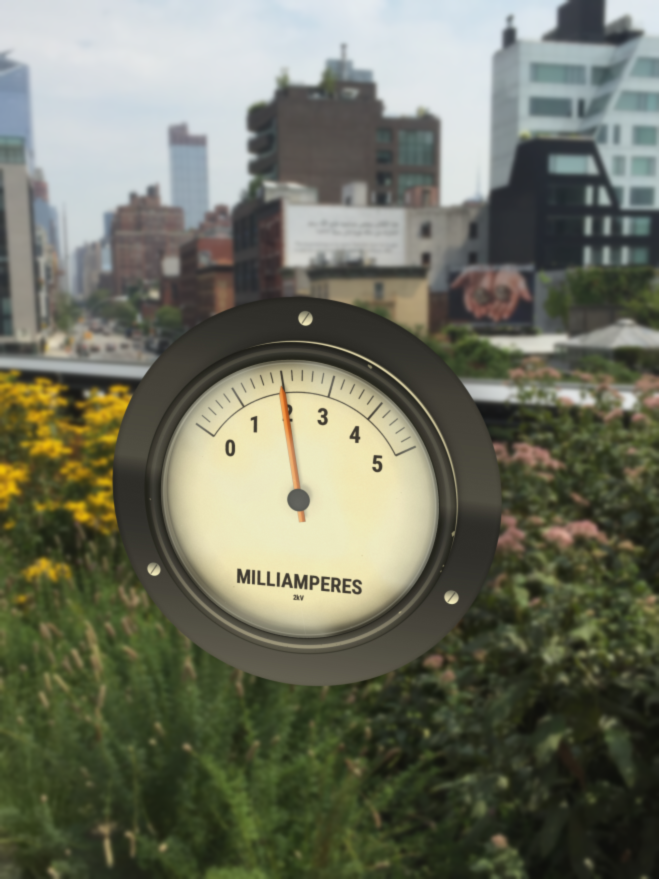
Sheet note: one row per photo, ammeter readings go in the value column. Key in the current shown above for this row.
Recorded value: 2 mA
